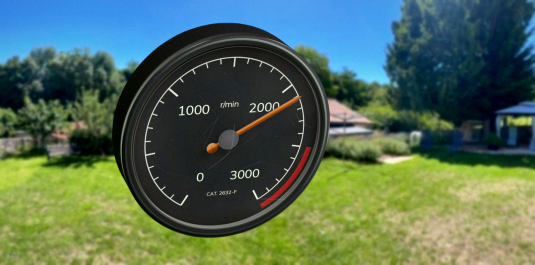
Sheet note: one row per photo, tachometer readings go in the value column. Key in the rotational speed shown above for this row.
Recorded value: 2100 rpm
